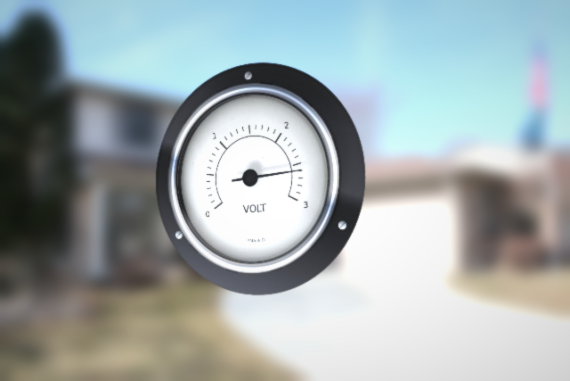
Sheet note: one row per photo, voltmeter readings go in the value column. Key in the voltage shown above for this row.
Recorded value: 2.6 V
